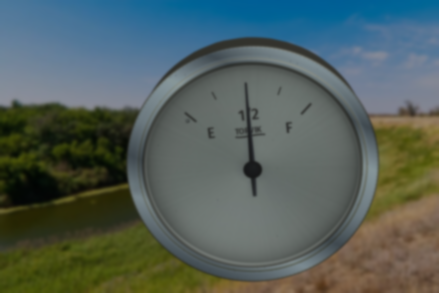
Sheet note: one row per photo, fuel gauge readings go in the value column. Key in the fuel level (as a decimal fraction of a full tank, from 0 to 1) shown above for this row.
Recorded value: 0.5
